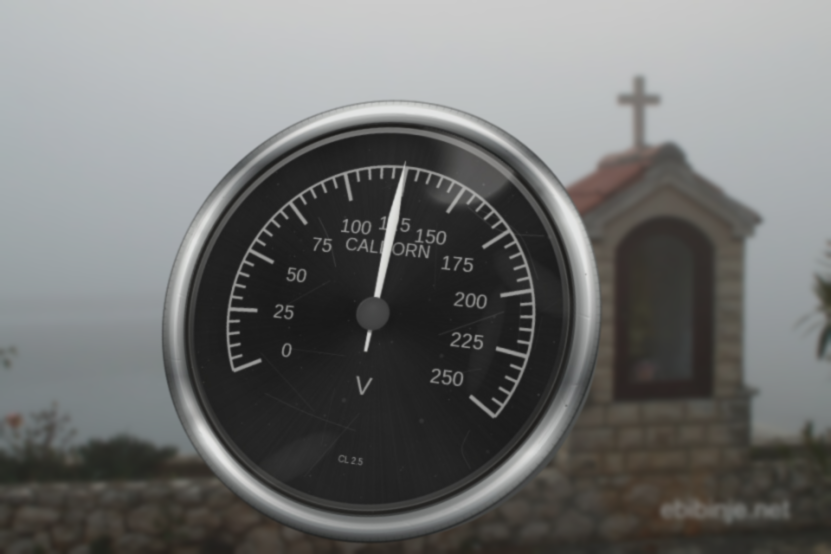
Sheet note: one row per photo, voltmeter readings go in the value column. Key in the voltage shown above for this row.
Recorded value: 125 V
